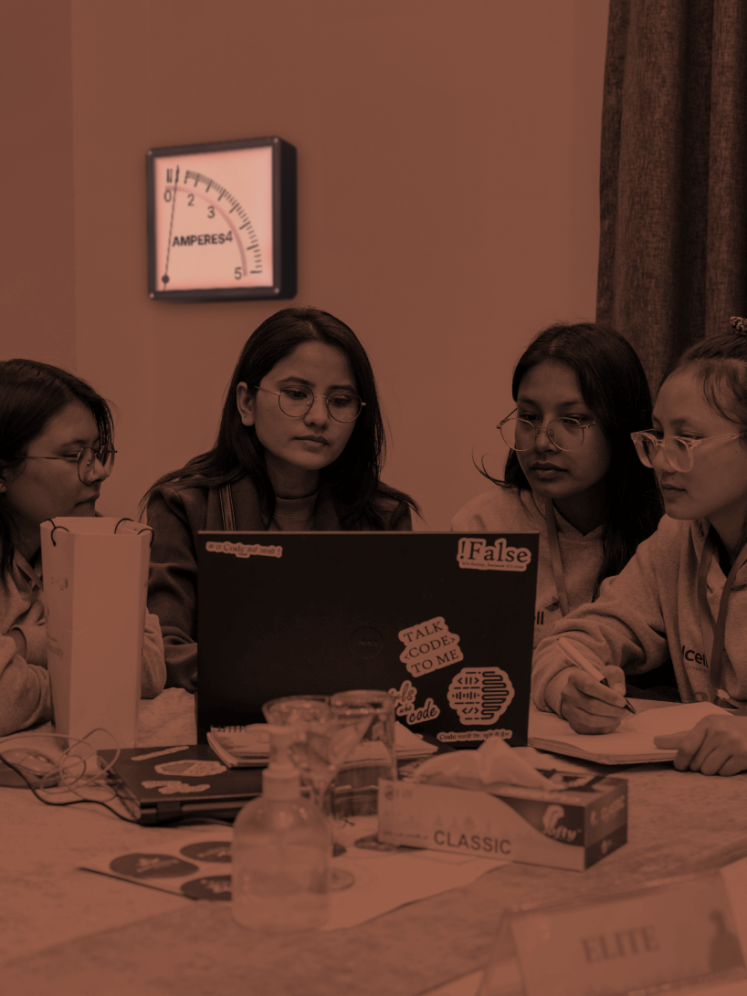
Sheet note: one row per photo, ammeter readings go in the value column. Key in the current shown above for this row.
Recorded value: 1 A
